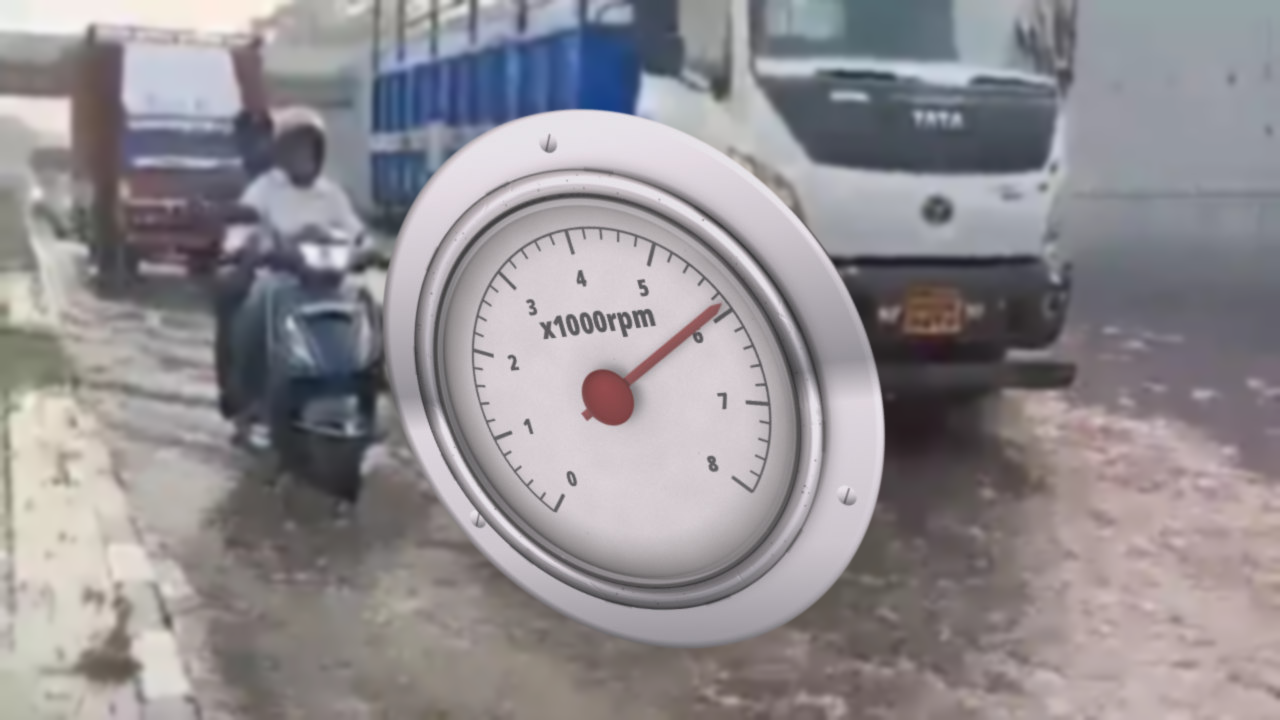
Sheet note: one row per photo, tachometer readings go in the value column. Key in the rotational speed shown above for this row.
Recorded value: 5900 rpm
